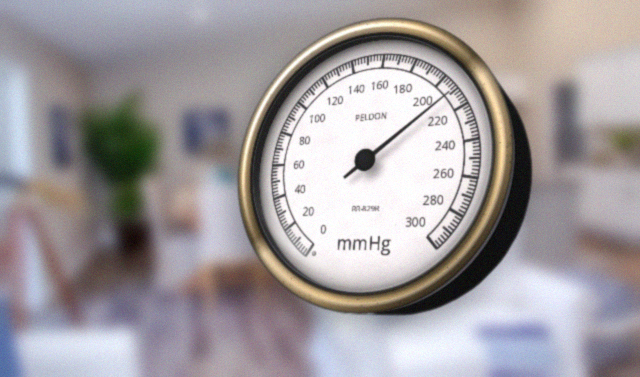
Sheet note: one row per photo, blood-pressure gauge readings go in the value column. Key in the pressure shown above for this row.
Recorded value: 210 mmHg
